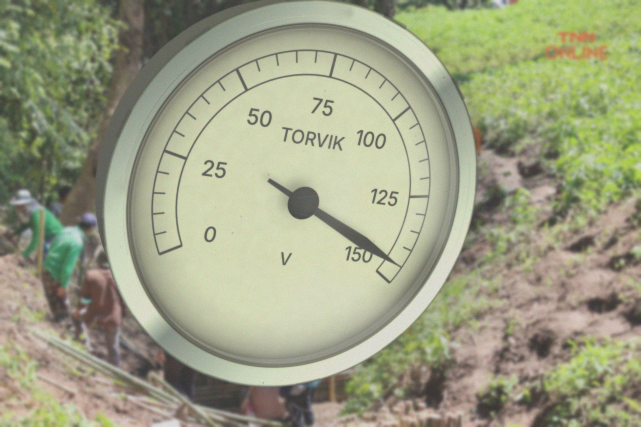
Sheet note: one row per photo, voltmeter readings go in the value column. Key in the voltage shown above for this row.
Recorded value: 145 V
